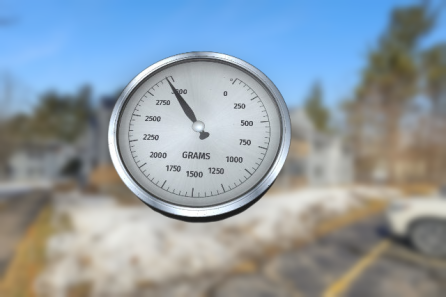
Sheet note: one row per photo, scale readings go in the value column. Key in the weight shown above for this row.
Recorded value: 2950 g
